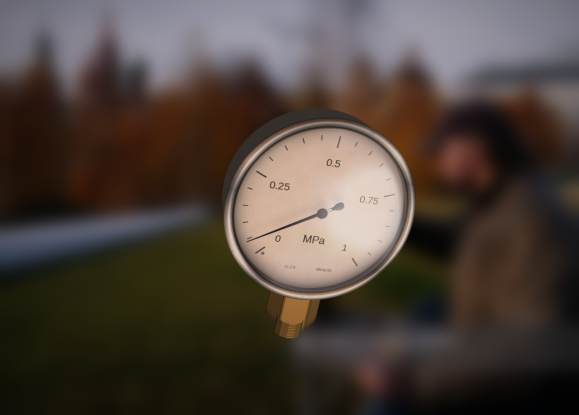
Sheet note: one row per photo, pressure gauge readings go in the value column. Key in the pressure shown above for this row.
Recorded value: 0.05 MPa
